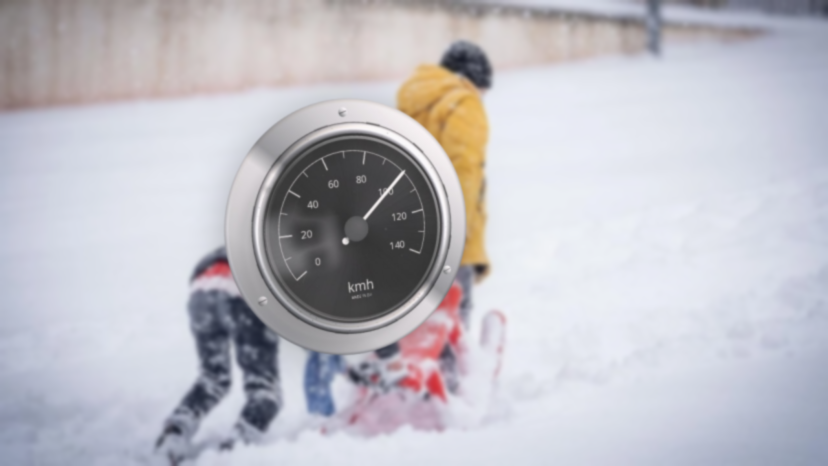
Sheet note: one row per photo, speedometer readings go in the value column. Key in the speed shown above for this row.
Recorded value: 100 km/h
